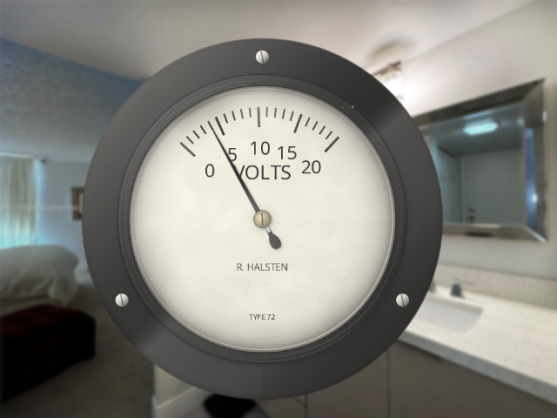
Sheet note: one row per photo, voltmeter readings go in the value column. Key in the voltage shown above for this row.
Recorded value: 4 V
